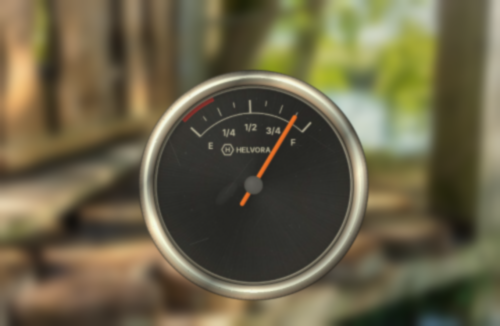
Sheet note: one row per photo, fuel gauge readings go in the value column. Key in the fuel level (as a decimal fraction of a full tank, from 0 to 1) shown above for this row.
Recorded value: 0.875
